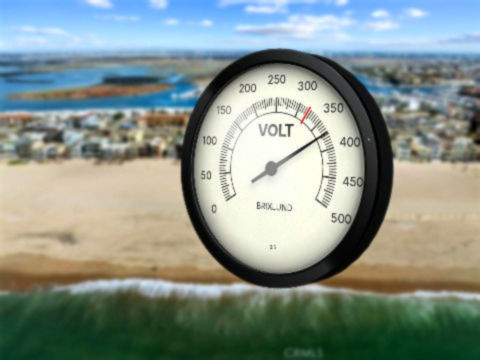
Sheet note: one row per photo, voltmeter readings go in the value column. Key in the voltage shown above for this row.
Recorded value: 375 V
